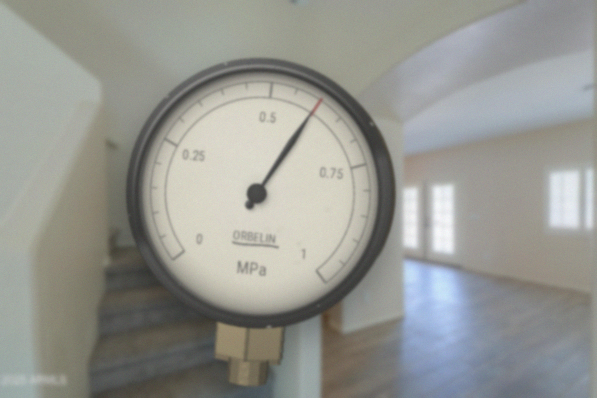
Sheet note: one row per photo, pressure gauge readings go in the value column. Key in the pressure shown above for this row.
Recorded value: 0.6 MPa
